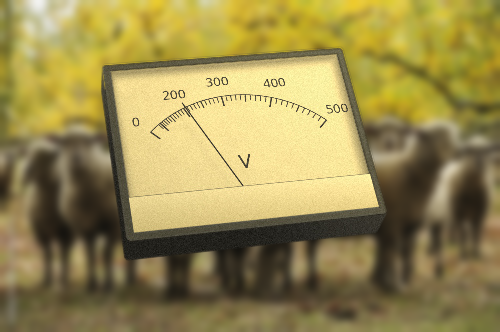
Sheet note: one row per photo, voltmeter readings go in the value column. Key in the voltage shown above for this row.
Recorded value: 200 V
